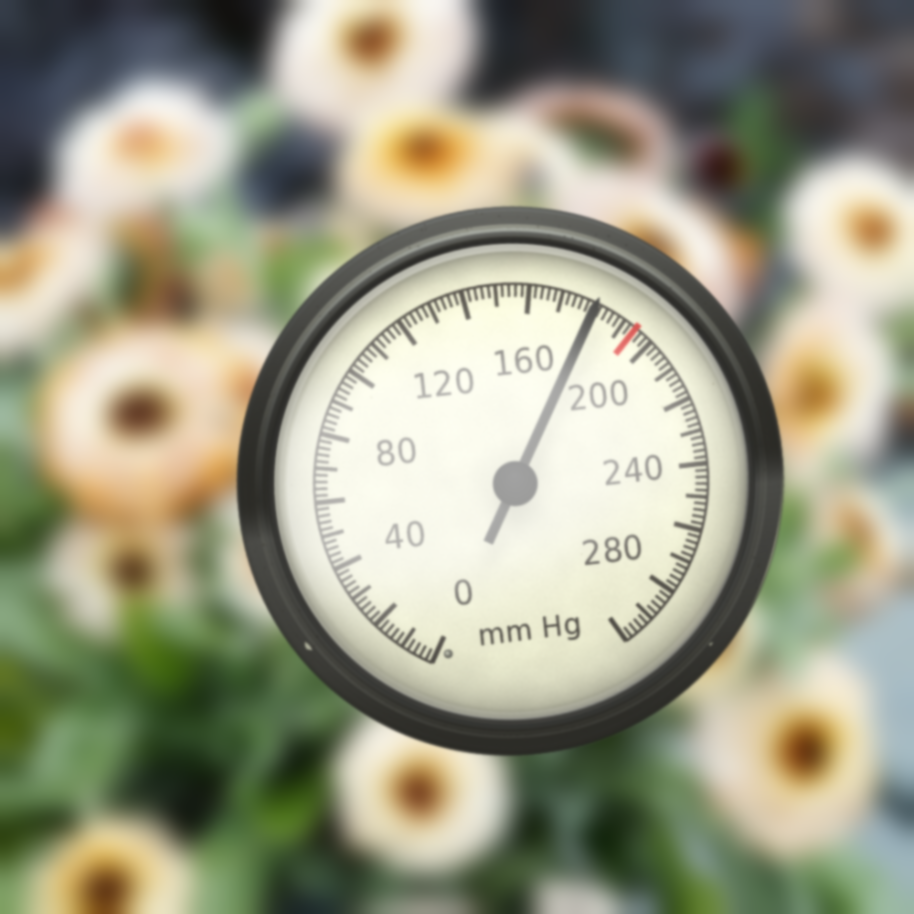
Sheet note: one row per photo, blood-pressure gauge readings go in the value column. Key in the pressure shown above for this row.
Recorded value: 180 mmHg
